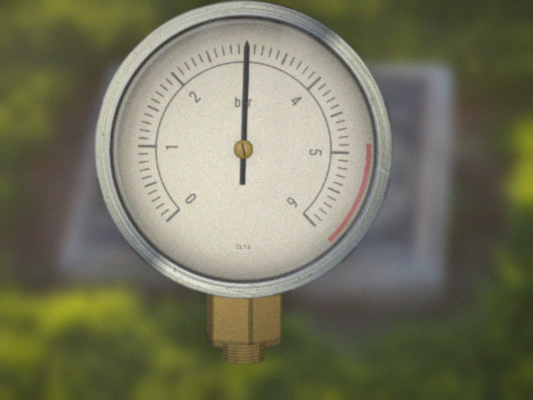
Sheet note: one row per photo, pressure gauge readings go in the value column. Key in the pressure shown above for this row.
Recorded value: 3 bar
